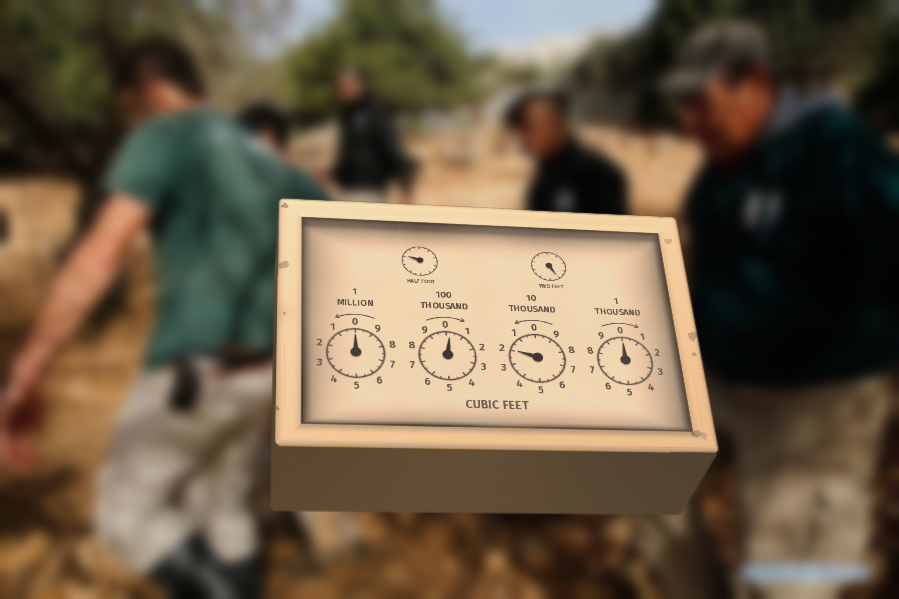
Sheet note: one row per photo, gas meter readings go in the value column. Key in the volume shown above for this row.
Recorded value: 2000 ft³
